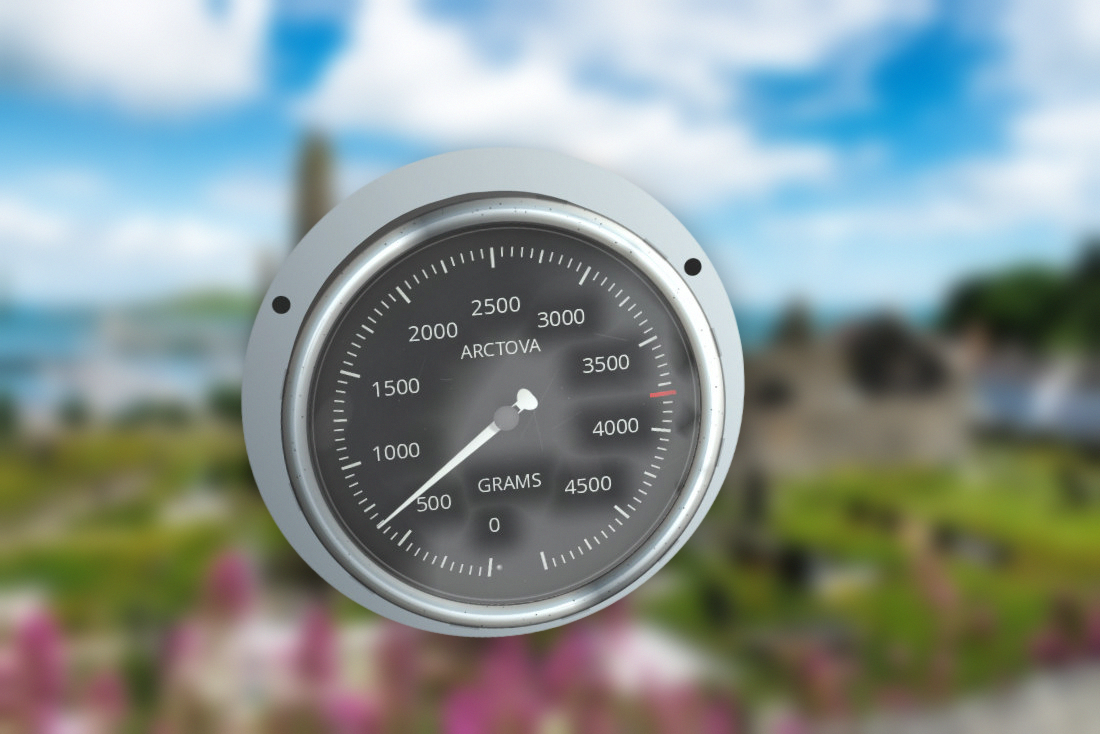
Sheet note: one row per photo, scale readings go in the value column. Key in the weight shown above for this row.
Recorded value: 650 g
